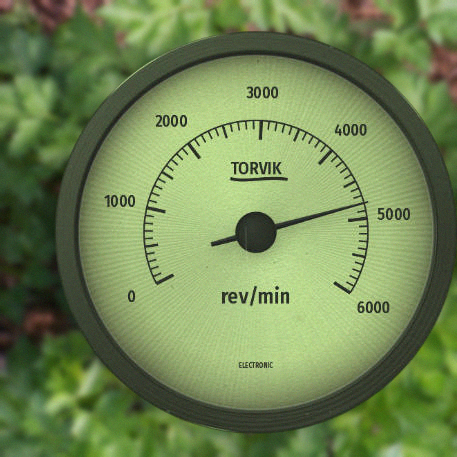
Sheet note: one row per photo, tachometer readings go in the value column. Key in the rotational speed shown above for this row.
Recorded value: 4800 rpm
